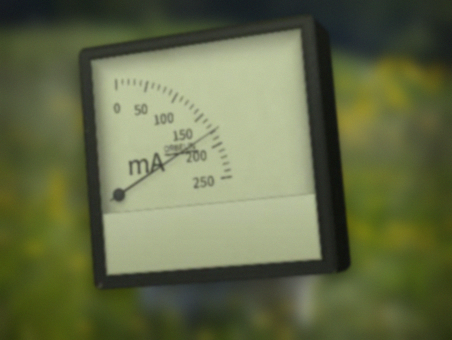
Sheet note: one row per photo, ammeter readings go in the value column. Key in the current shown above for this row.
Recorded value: 180 mA
